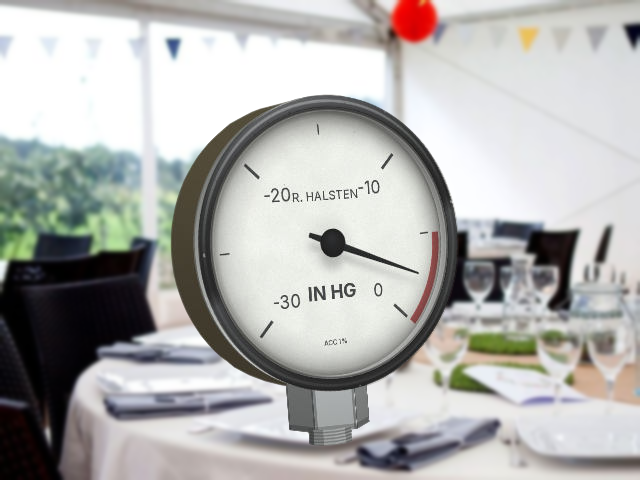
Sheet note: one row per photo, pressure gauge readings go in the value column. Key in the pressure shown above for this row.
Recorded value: -2.5 inHg
